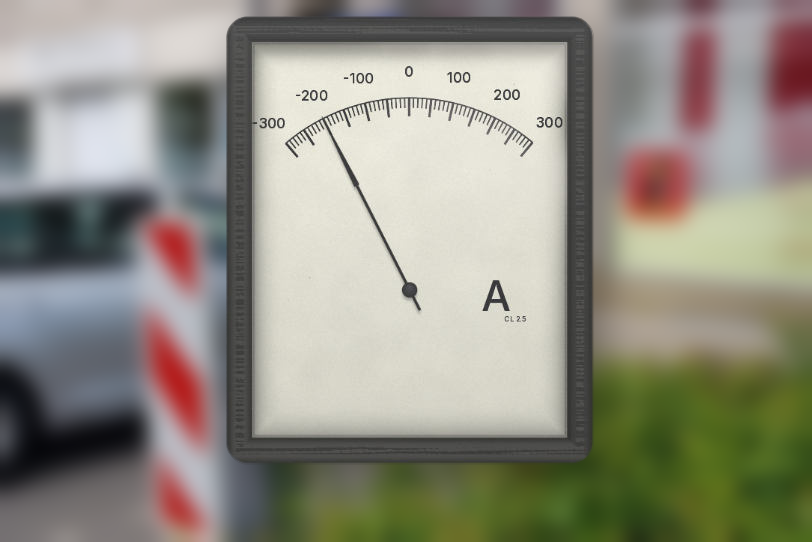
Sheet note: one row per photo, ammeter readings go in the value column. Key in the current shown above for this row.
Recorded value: -200 A
